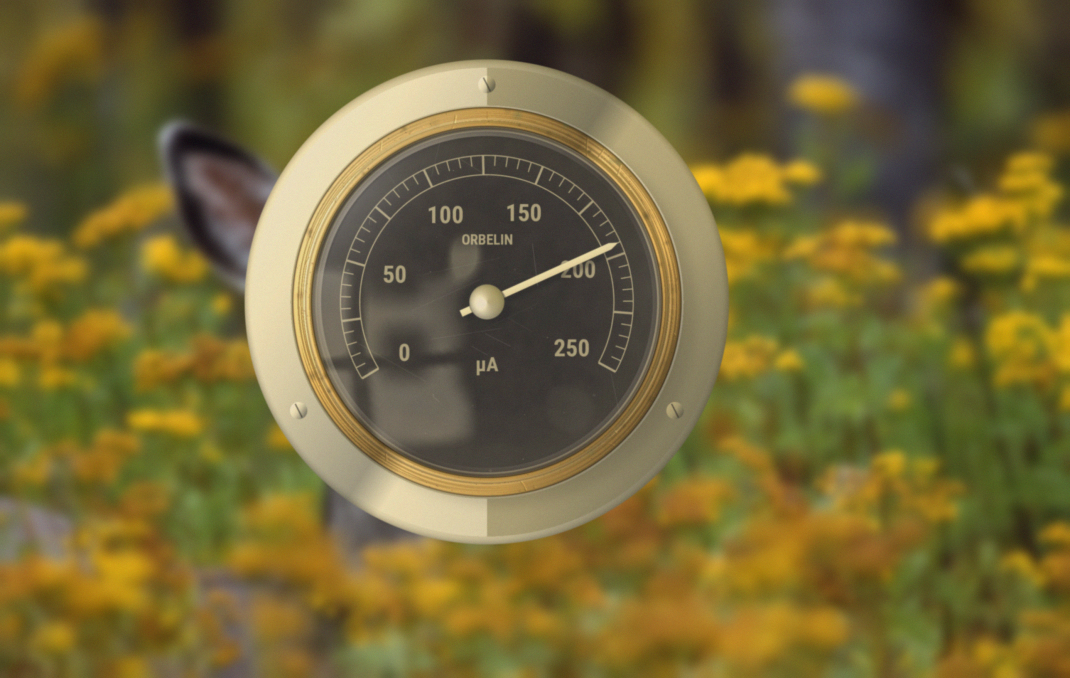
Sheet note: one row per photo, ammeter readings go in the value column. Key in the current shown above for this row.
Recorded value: 195 µA
